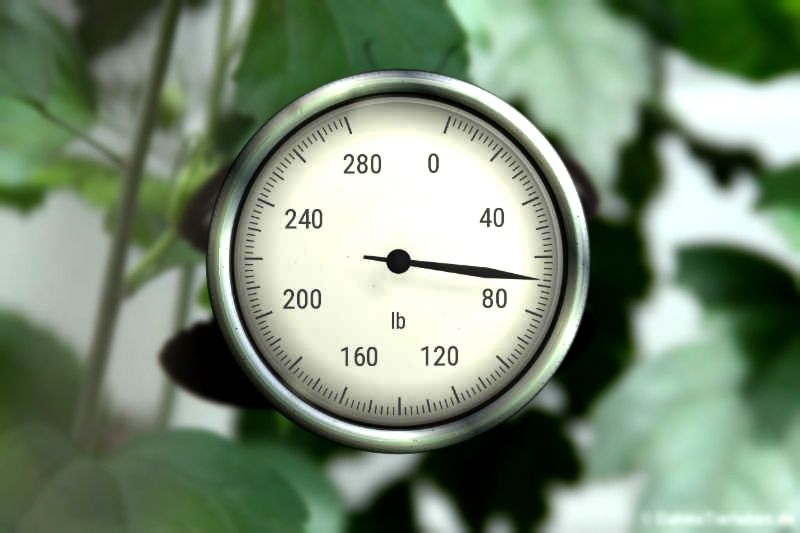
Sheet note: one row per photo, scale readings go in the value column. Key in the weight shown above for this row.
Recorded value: 68 lb
